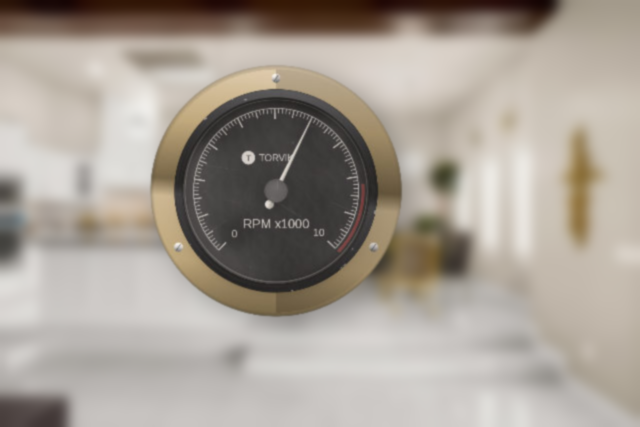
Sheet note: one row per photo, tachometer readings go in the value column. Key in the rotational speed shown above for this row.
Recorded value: 6000 rpm
